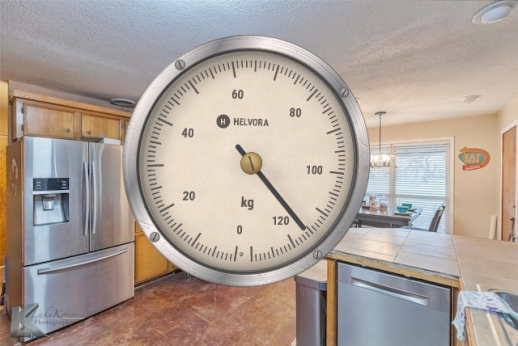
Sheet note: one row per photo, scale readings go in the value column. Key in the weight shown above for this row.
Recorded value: 116 kg
